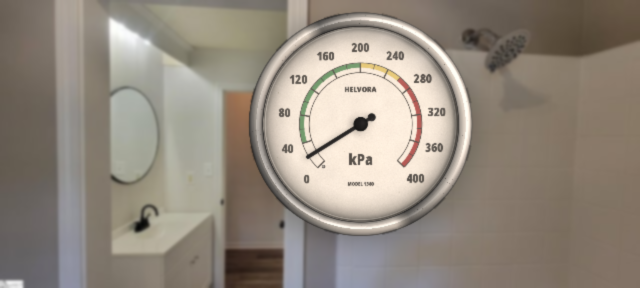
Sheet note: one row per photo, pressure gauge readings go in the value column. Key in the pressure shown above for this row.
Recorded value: 20 kPa
